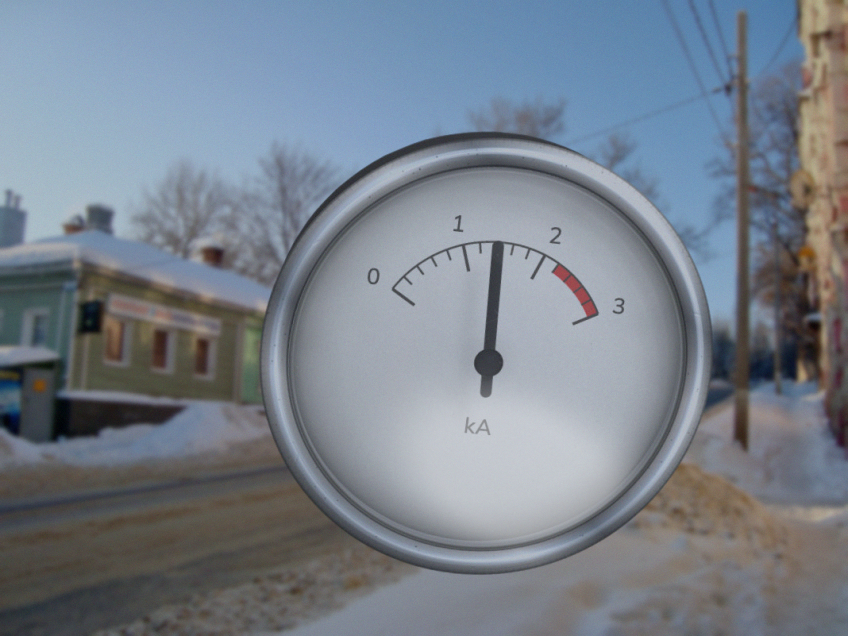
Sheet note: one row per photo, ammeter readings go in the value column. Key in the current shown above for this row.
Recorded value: 1.4 kA
